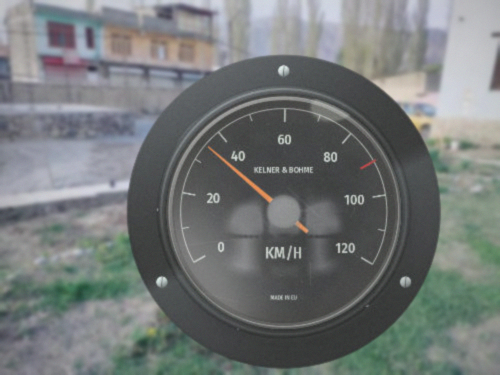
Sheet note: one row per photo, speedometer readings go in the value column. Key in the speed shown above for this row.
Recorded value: 35 km/h
